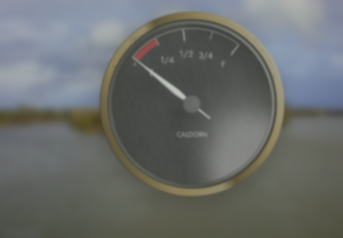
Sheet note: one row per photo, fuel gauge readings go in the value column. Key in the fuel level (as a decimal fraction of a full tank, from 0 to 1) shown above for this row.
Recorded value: 0
